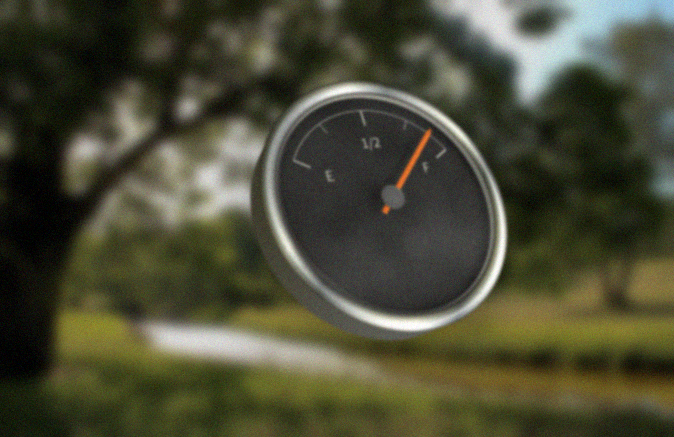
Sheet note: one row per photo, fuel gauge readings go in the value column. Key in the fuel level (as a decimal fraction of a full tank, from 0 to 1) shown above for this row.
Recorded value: 0.875
